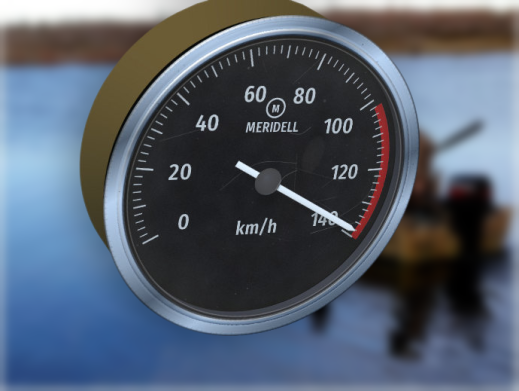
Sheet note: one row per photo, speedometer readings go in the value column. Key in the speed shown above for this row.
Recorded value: 138 km/h
